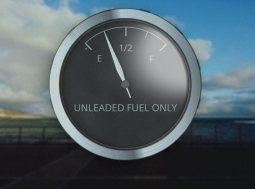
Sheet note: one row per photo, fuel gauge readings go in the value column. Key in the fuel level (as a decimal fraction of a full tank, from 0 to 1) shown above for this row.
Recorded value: 0.25
